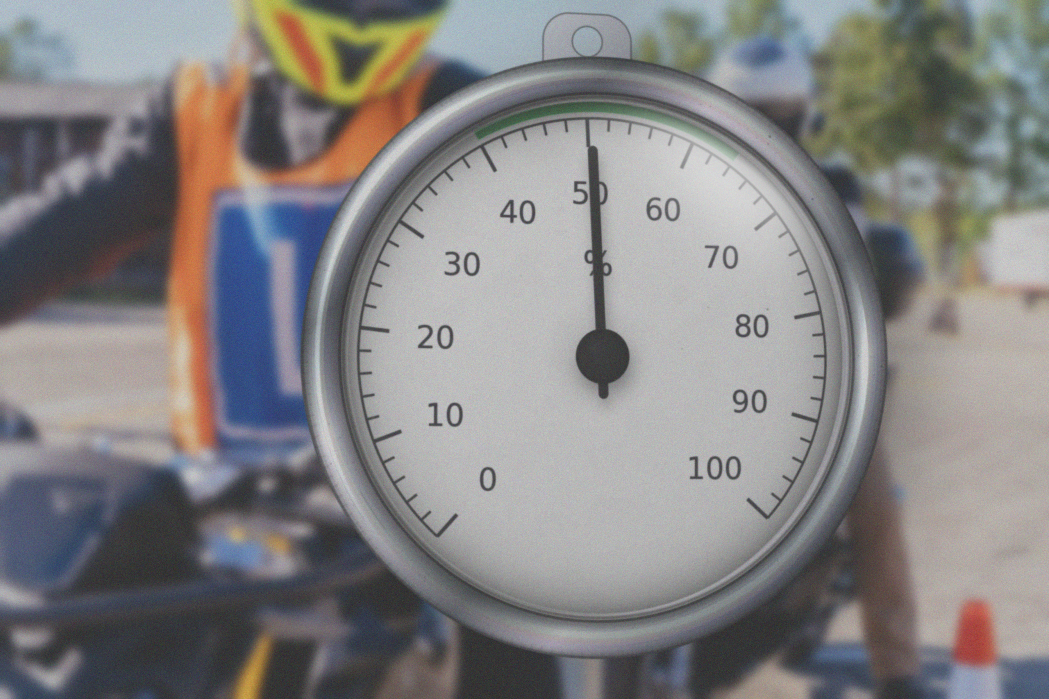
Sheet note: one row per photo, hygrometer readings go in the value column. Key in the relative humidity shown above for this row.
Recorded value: 50 %
